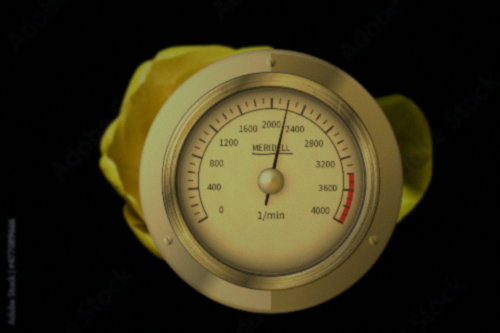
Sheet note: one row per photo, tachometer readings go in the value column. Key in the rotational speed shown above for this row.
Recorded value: 2200 rpm
